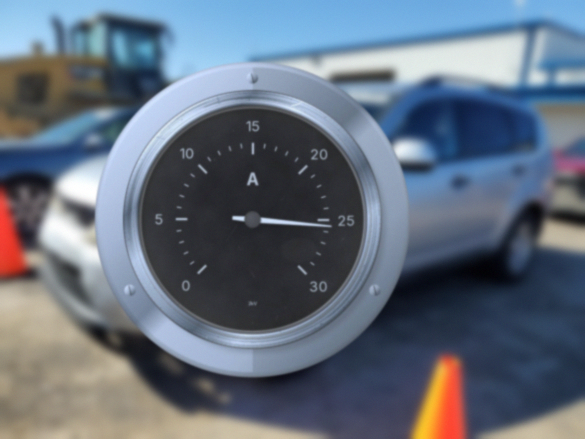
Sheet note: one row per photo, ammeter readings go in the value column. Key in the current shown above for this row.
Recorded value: 25.5 A
